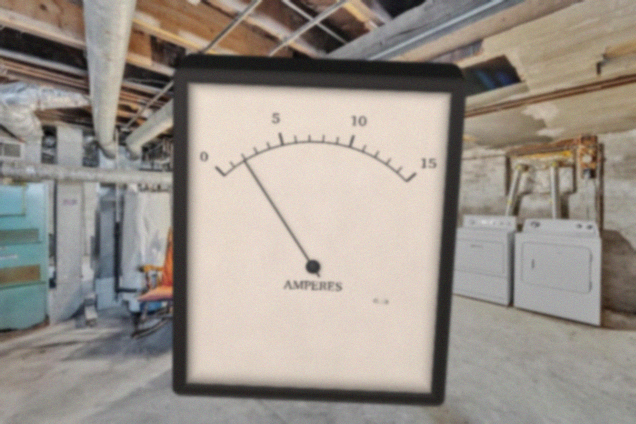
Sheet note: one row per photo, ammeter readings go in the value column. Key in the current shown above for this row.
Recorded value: 2 A
